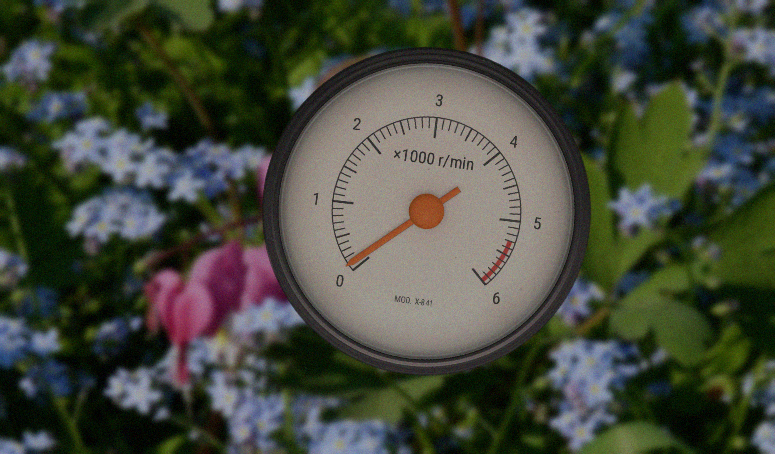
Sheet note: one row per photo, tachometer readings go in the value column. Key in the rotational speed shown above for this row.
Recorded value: 100 rpm
